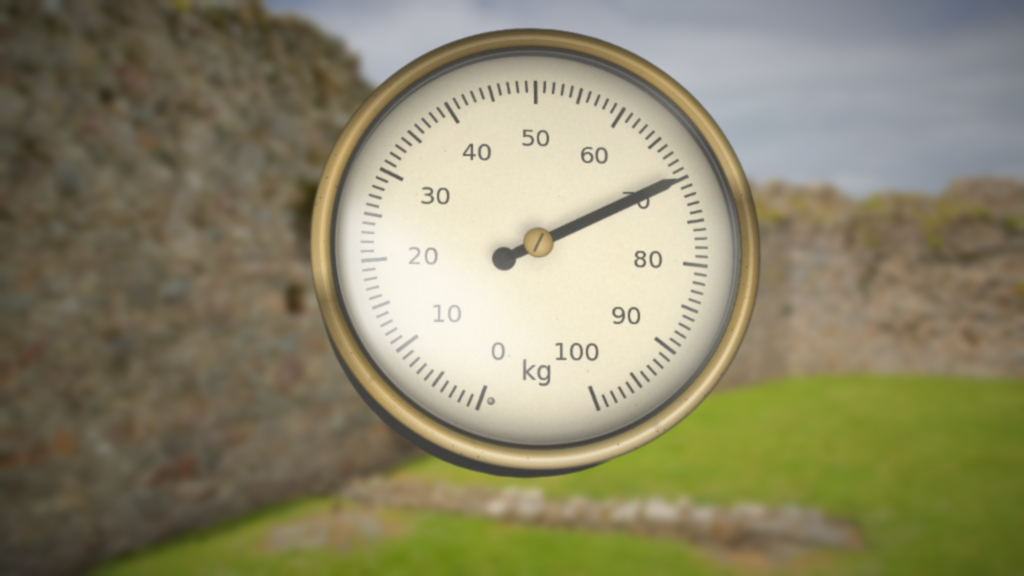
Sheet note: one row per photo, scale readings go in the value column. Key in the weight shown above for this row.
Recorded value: 70 kg
